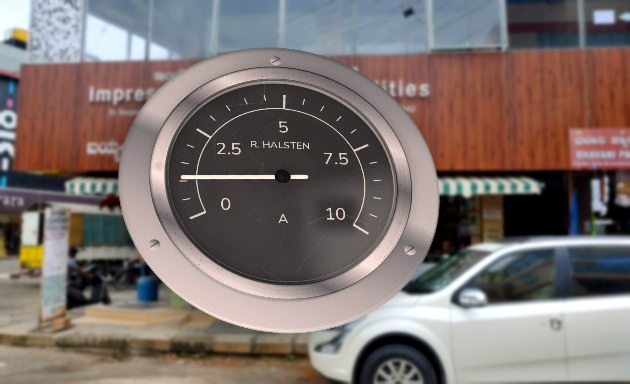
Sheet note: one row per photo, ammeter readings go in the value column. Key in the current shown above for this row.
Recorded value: 1 A
